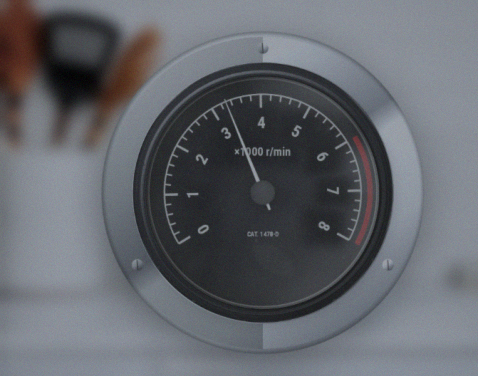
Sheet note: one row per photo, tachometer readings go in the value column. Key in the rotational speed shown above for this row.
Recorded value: 3300 rpm
